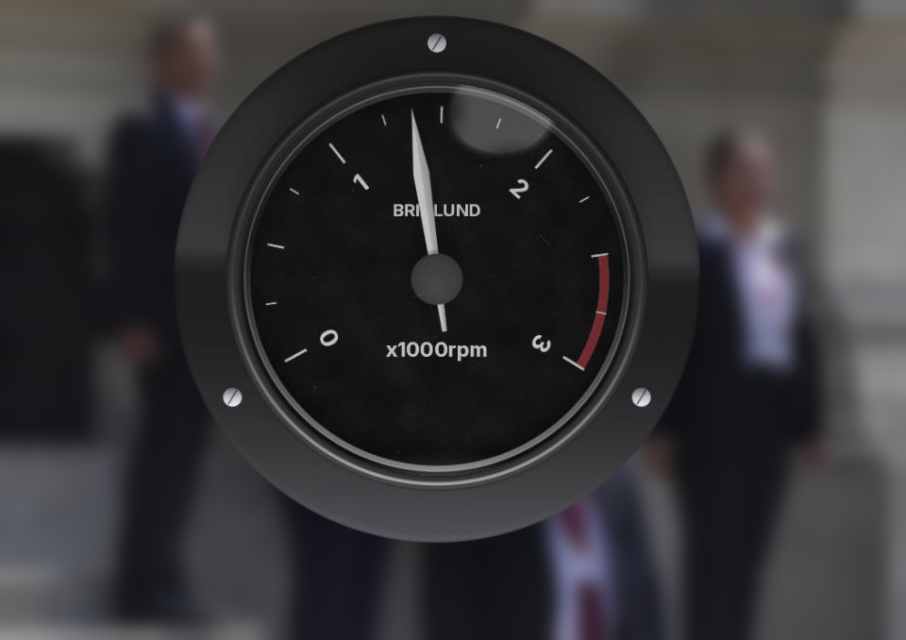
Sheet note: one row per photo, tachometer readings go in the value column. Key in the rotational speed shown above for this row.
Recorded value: 1375 rpm
